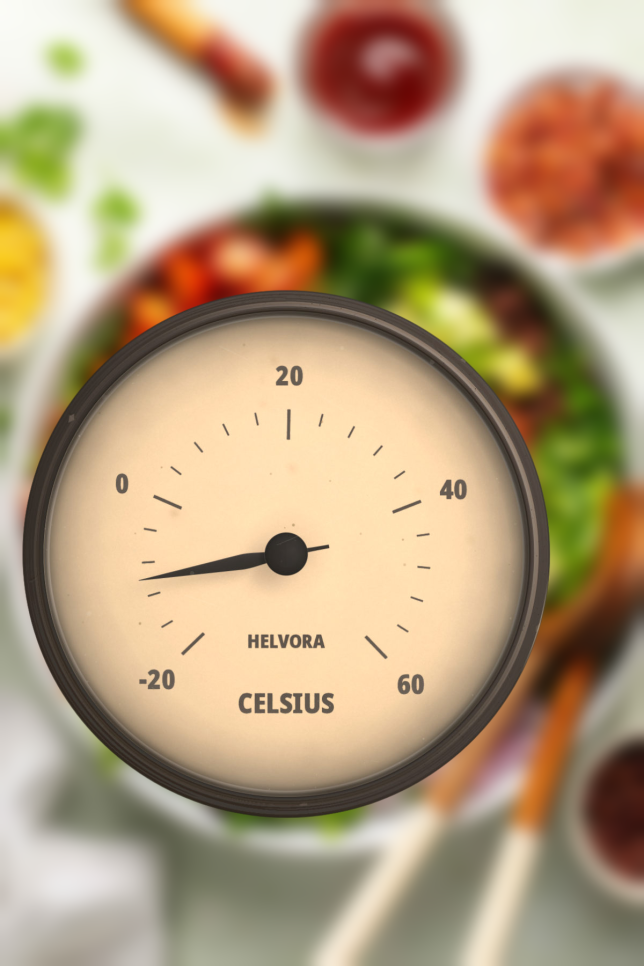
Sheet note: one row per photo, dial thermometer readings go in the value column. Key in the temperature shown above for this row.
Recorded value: -10 °C
